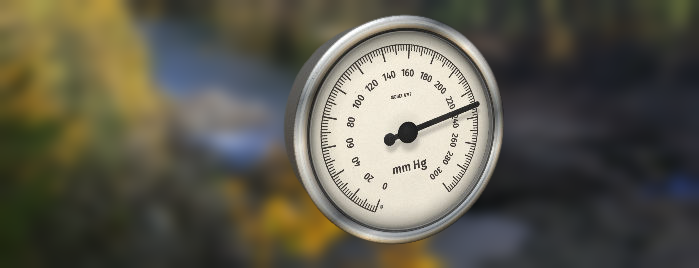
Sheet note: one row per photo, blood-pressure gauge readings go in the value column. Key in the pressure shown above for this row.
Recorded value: 230 mmHg
